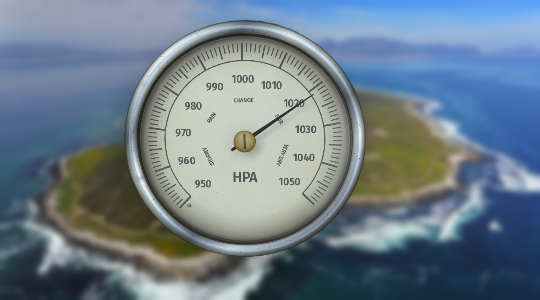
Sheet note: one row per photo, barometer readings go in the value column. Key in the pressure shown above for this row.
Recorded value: 1021 hPa
